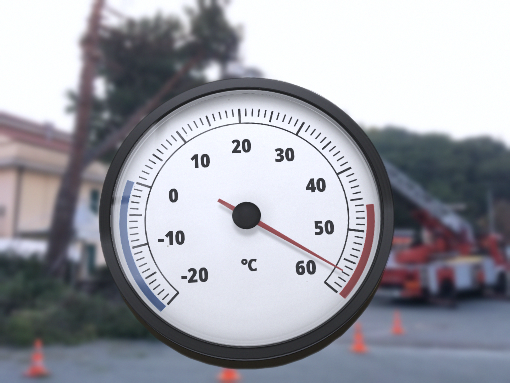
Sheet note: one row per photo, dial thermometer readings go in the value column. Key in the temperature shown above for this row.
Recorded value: 57 °C
